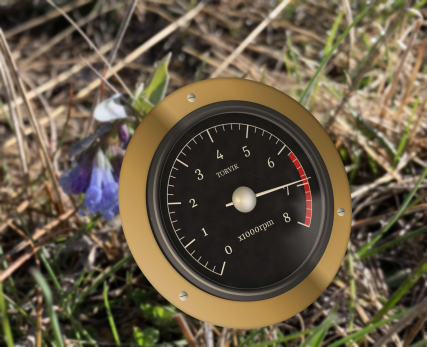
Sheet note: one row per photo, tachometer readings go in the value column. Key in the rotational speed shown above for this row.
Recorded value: 6900 rpm
